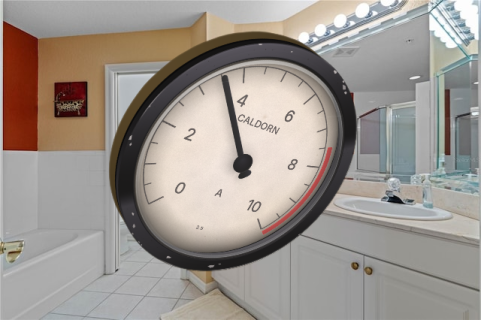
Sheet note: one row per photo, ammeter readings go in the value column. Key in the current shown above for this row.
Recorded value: 3.5 A
